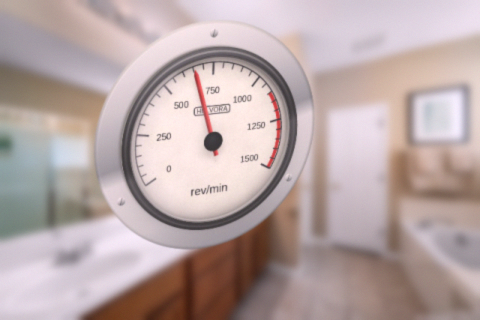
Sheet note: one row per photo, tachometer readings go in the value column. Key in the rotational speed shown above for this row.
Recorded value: 650 rpm
